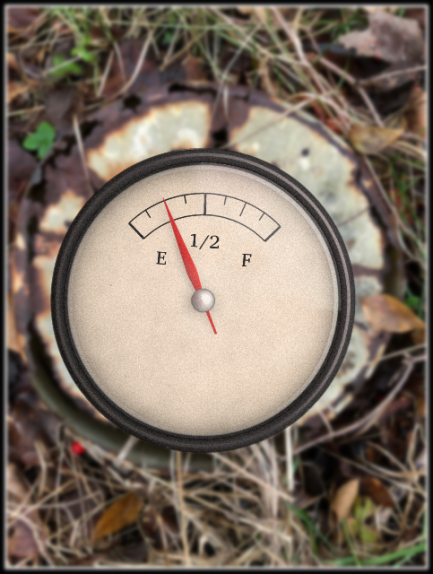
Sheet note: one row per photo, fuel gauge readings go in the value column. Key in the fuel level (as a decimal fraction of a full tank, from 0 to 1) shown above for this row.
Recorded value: 0.25
